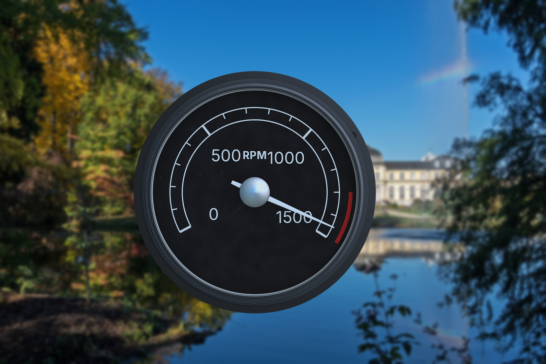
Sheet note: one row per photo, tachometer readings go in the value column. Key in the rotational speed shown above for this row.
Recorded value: 1450 rpm
